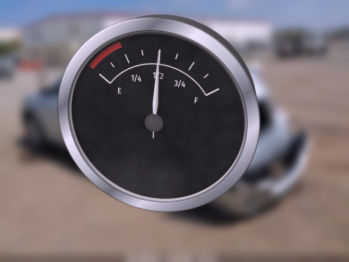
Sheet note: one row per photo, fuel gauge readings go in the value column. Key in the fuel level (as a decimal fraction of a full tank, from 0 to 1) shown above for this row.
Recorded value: 0.5
